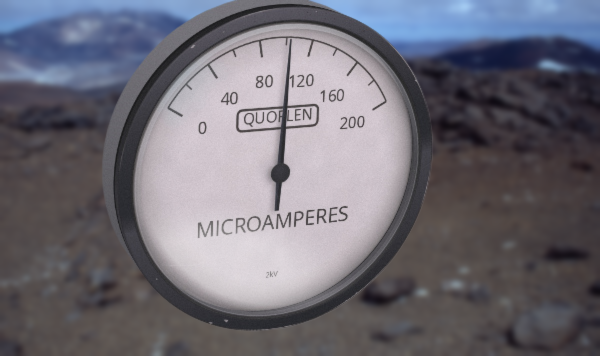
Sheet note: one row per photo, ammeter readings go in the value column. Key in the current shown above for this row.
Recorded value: 100 µA
